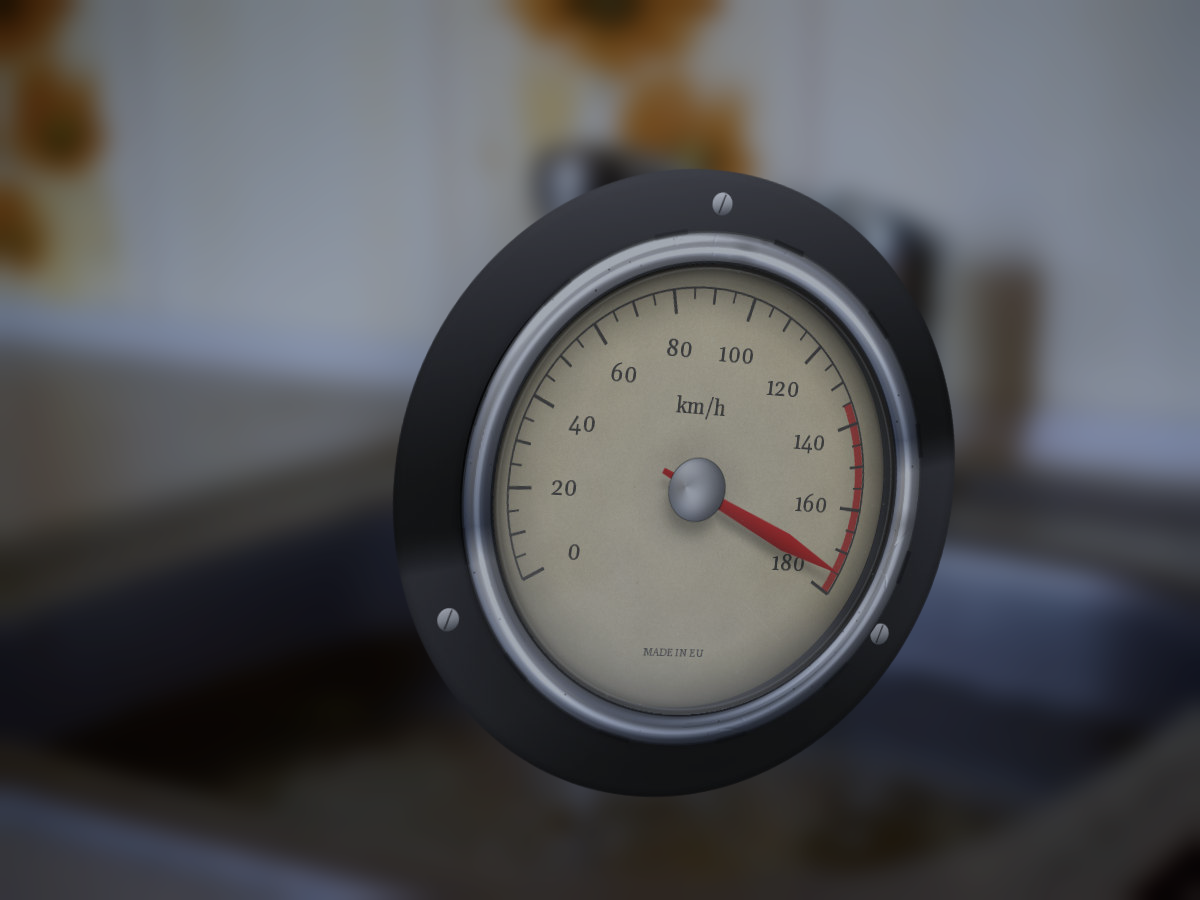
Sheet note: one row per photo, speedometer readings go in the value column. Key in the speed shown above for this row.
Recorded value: 175 km/h
